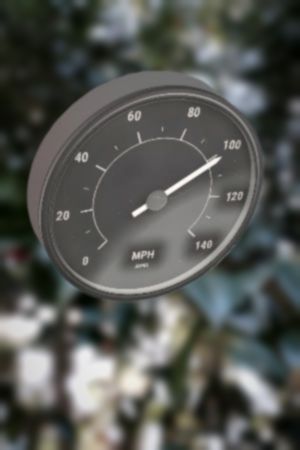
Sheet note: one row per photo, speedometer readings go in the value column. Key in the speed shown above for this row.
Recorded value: 100 mph
